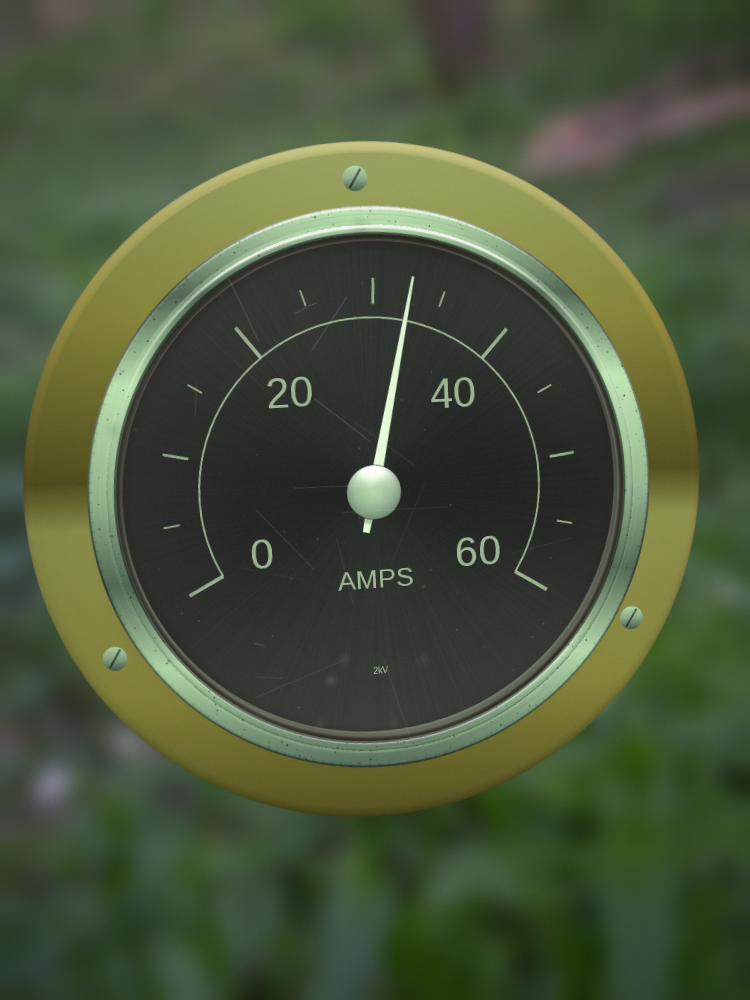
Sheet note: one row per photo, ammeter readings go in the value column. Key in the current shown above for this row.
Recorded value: 32.5 A
